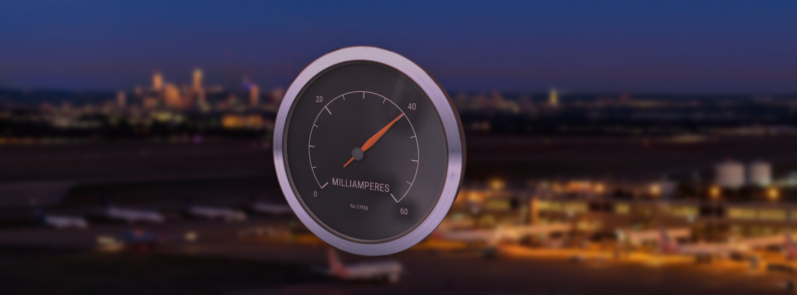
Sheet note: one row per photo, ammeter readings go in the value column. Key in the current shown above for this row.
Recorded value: 40 mA
